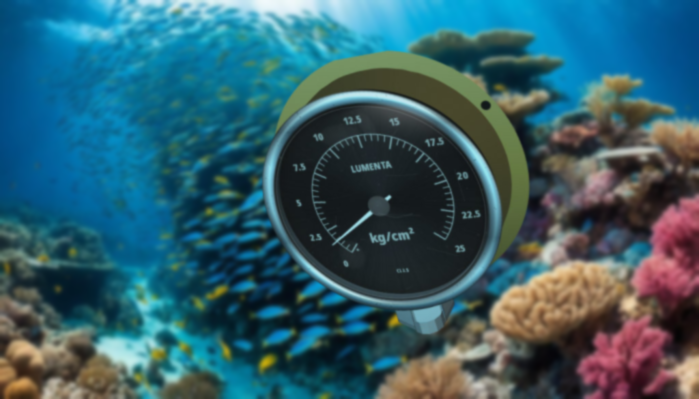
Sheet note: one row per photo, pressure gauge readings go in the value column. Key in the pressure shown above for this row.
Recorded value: 1.5 kg/cm²
